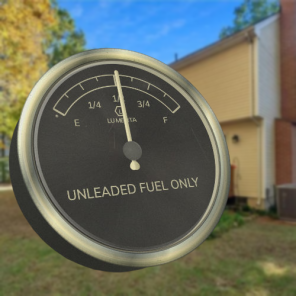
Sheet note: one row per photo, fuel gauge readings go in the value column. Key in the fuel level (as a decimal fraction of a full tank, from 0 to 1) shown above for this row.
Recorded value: 0.5
